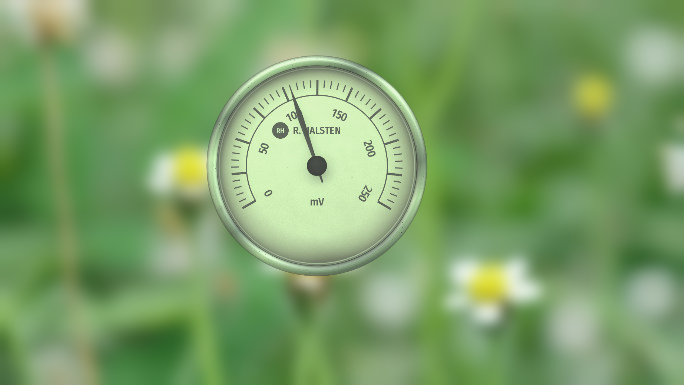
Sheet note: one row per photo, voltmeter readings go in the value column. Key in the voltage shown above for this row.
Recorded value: 105 mV
